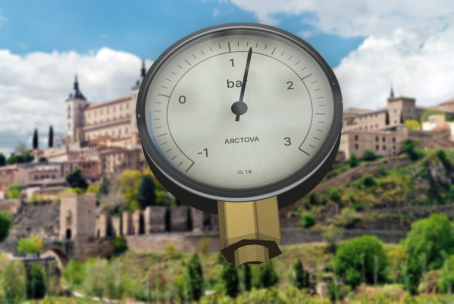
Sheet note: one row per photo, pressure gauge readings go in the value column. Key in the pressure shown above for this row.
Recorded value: 1.25 bar
